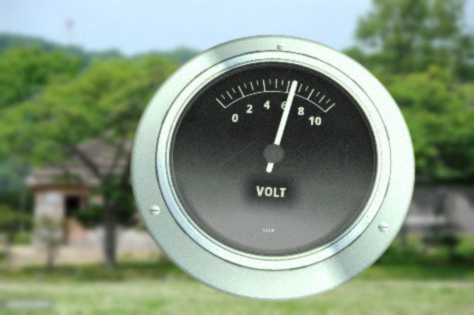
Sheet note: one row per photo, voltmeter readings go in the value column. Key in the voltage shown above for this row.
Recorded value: 6.5 V
